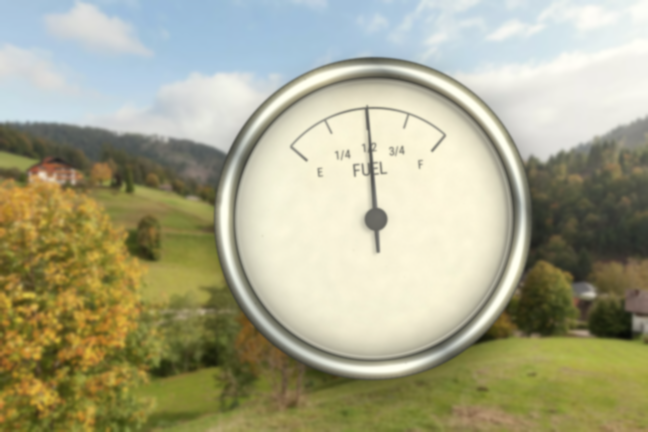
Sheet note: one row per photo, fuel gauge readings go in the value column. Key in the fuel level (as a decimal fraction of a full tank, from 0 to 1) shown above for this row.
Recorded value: 0.5
